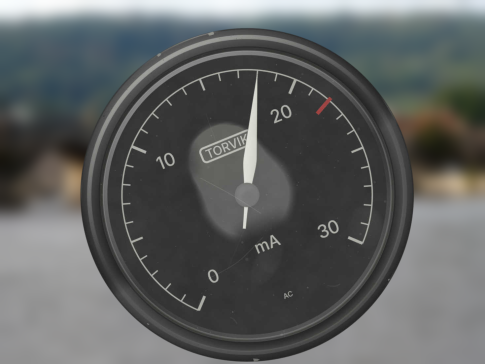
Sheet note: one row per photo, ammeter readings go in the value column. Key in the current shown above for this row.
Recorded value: 18 mA
